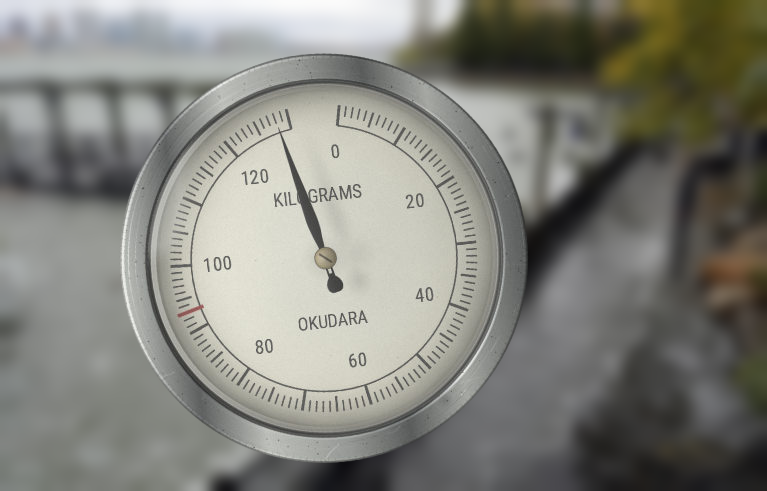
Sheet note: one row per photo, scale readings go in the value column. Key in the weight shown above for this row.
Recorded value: 128 kg
